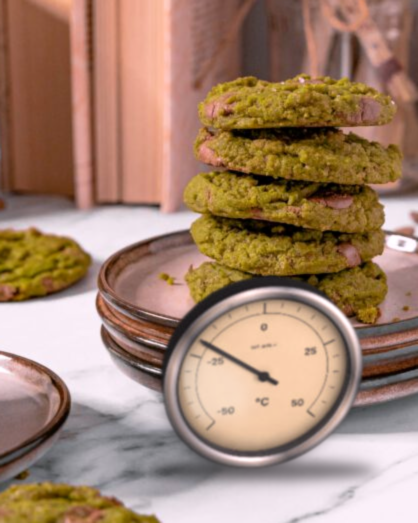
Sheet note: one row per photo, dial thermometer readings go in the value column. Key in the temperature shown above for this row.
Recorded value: -20 °C
